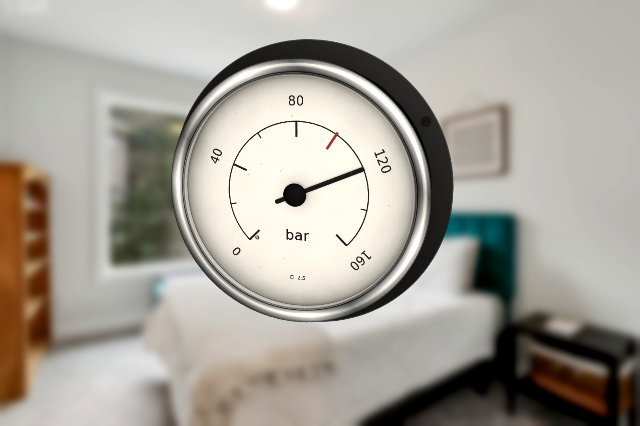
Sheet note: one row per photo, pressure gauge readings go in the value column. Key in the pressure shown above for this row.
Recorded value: 120 bar
